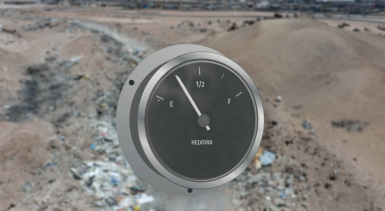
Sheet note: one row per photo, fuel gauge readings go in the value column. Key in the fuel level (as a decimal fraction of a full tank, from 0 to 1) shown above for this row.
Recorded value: 0.25
